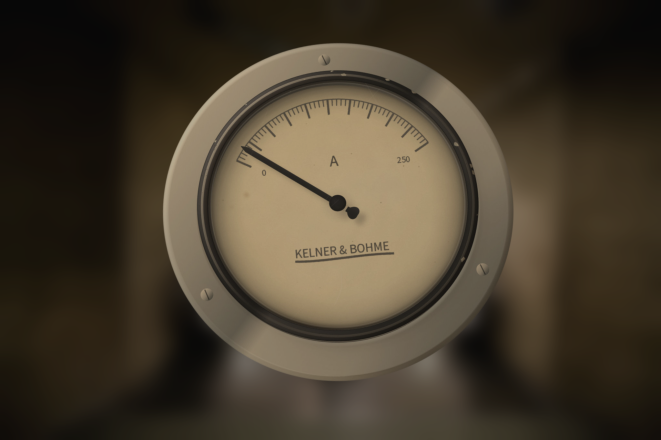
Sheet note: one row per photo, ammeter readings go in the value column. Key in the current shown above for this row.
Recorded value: 15 A
